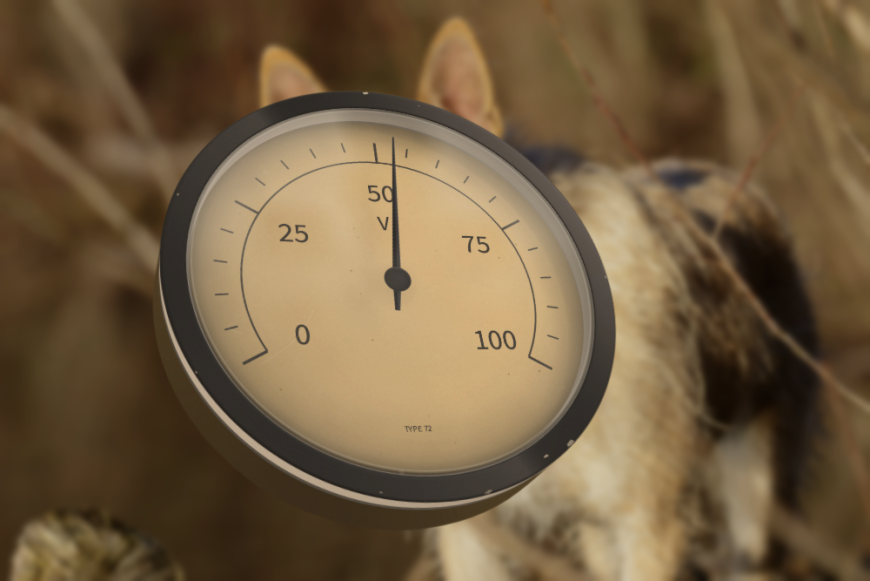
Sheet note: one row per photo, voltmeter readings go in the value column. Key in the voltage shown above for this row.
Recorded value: 52.5 V
